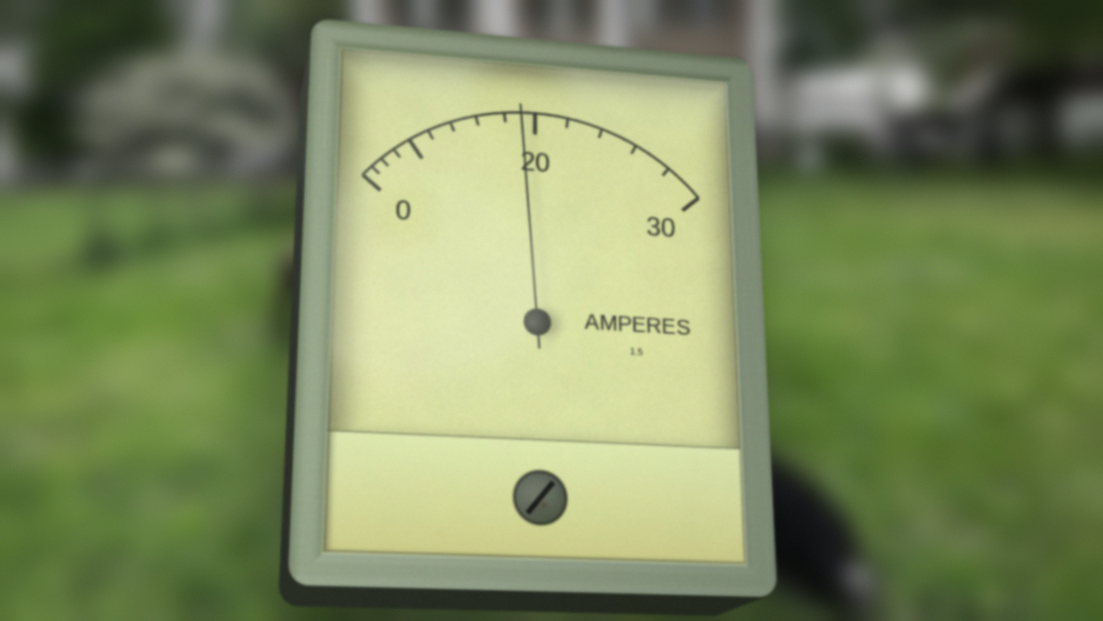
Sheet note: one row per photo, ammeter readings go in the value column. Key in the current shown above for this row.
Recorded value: 19 A
